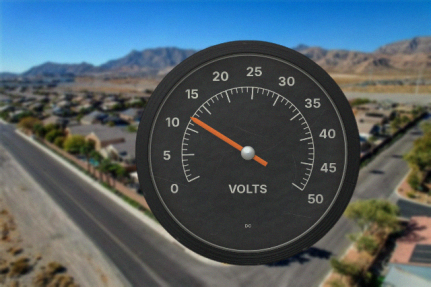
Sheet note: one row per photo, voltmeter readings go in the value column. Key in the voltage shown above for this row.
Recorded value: 12 V
